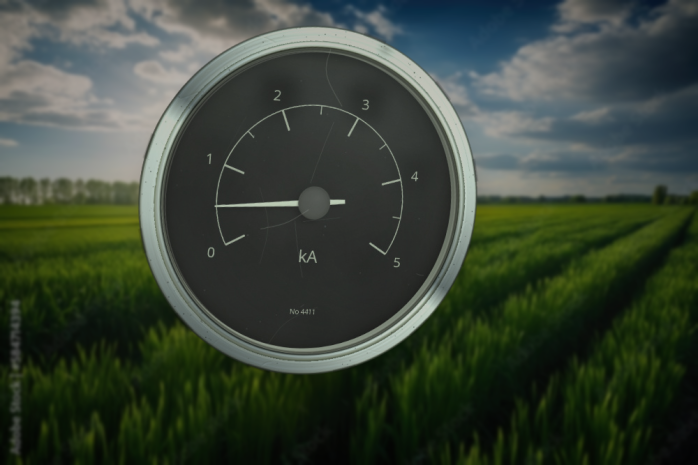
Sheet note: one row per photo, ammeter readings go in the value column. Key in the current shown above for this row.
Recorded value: 0.5 kA
